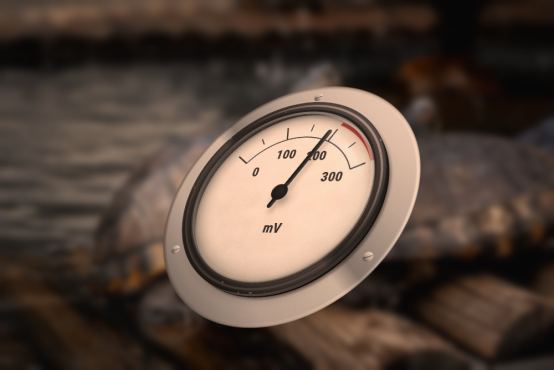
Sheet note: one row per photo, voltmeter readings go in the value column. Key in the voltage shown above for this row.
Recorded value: 200 mV
